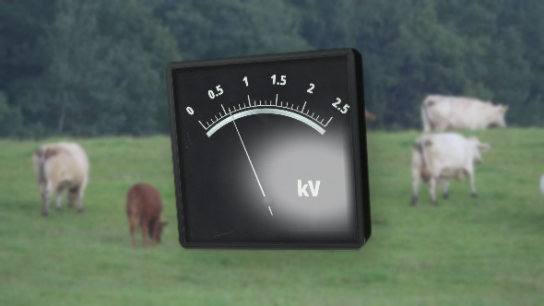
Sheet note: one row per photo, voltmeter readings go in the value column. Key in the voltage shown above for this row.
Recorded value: 0.6 kV
